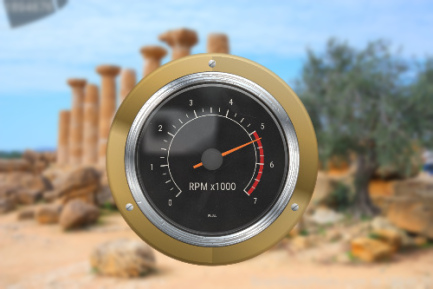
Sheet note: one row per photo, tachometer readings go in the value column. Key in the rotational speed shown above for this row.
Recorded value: 5250 rpm
